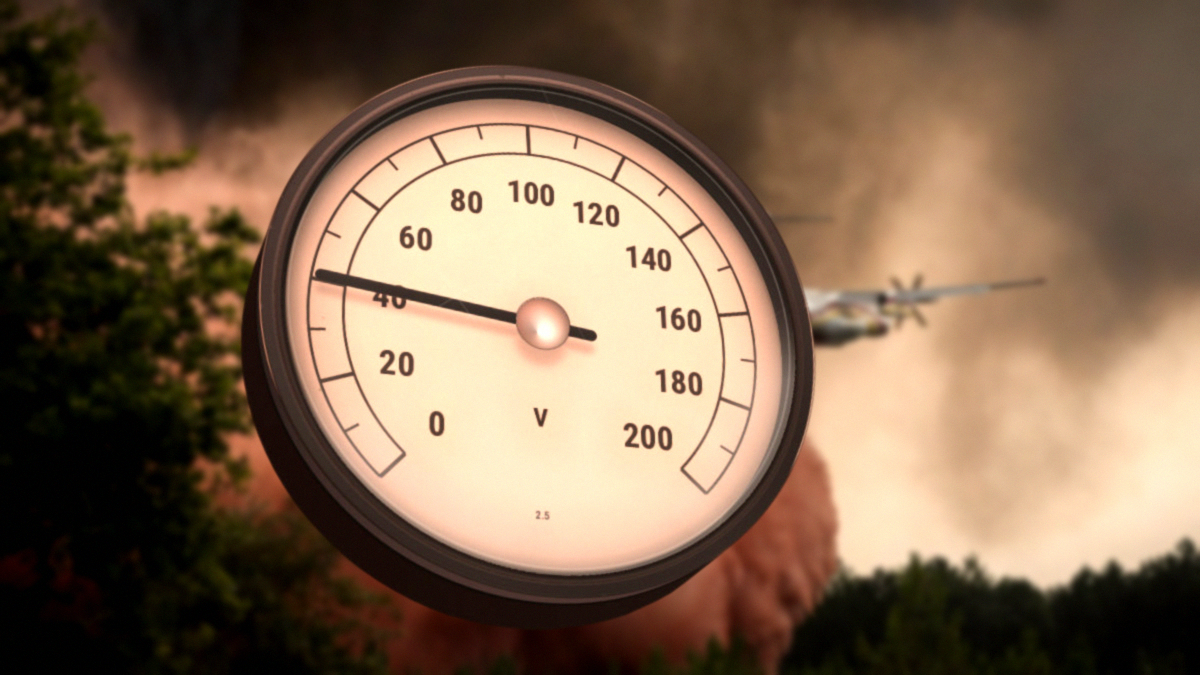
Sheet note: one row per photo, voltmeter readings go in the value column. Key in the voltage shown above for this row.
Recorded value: 40 V
